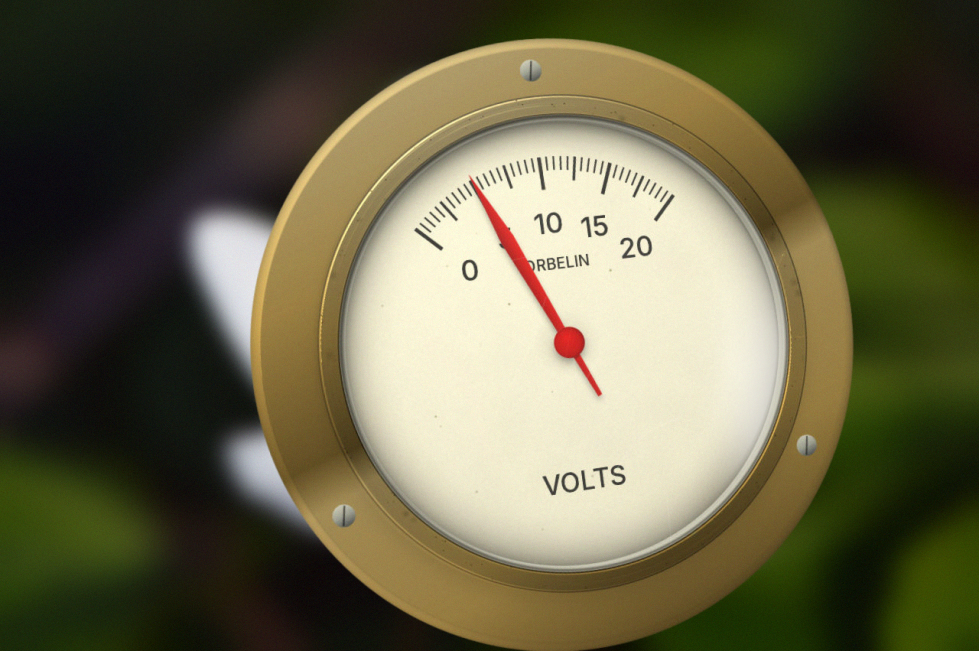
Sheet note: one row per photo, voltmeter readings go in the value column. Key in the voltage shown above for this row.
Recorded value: 5 V
